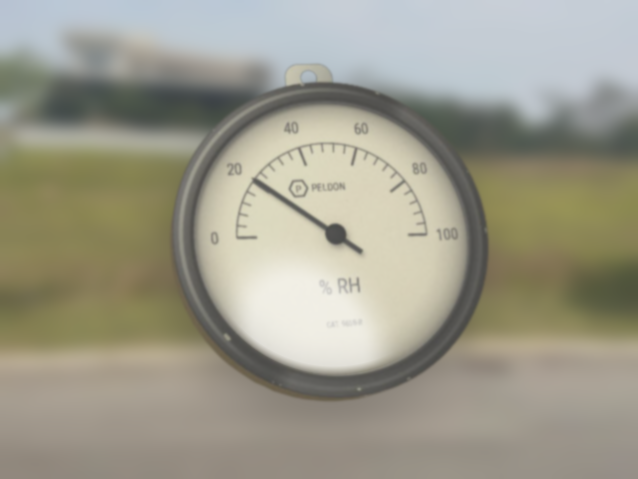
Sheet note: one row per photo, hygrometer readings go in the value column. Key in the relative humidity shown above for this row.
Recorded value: 20 %
